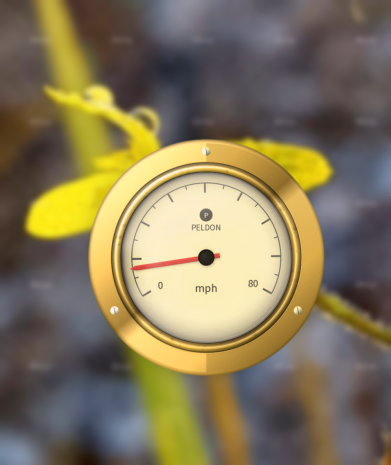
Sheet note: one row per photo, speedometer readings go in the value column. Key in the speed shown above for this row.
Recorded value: 7.5 mph
